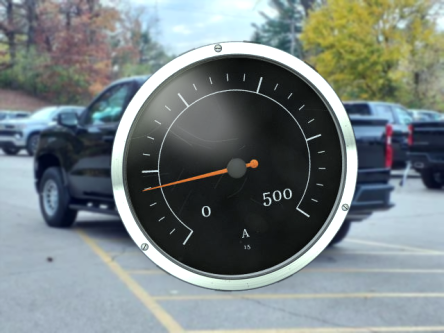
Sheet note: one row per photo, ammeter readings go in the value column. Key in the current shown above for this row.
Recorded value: 80 A
